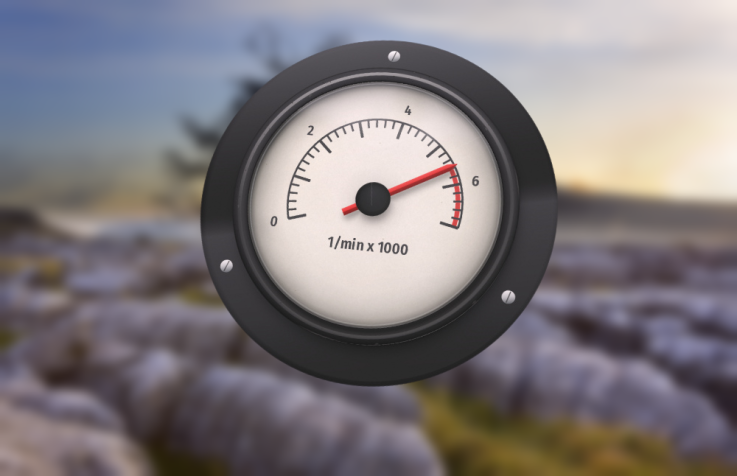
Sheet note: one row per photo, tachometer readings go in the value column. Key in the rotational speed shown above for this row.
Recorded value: 5600 rpm
